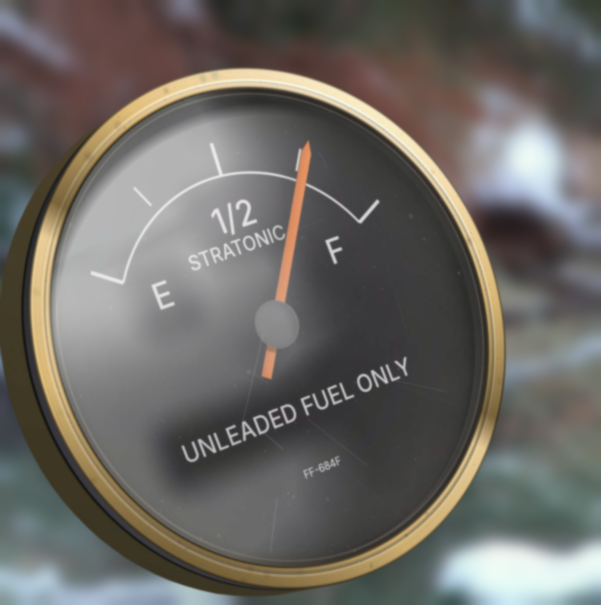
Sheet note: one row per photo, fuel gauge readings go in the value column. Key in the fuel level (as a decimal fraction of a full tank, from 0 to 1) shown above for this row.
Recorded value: 0.75
